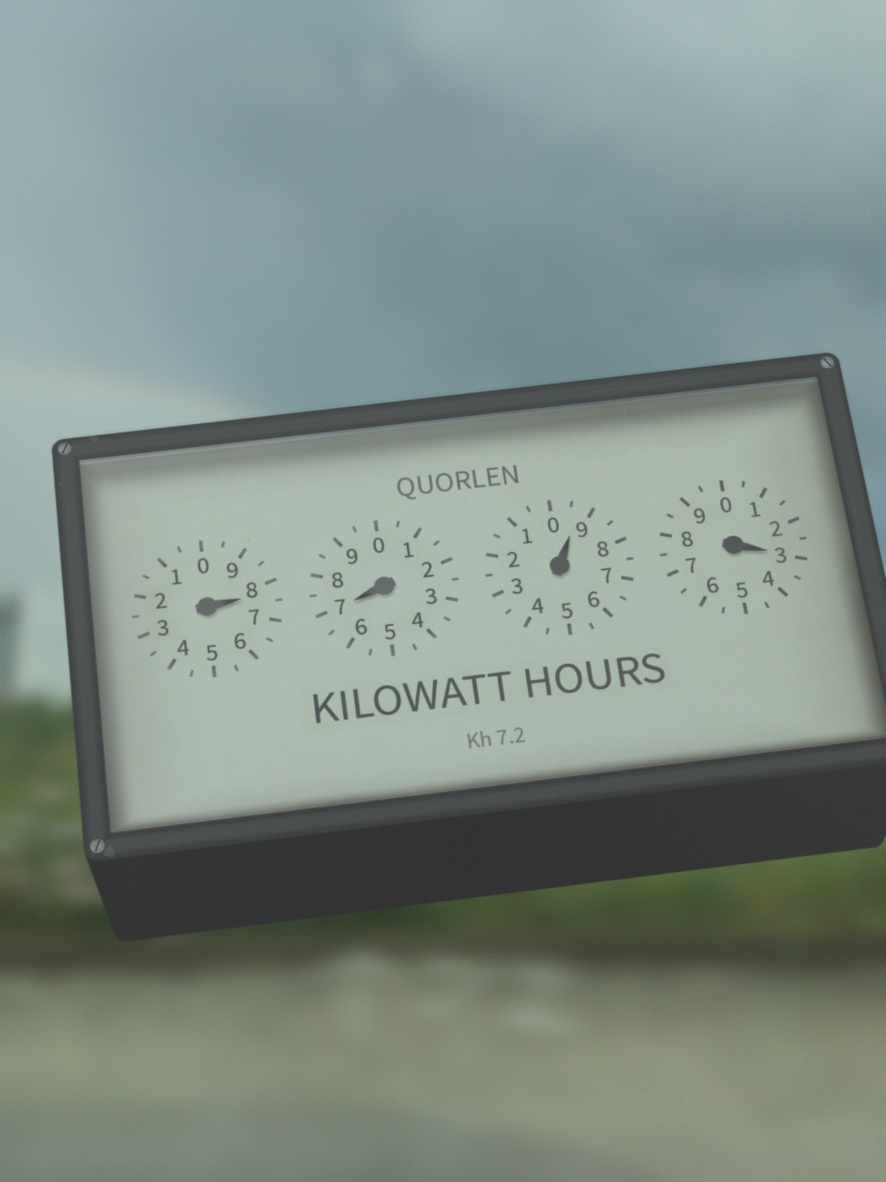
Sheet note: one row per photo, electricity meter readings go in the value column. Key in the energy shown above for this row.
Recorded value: 7693 kWh
